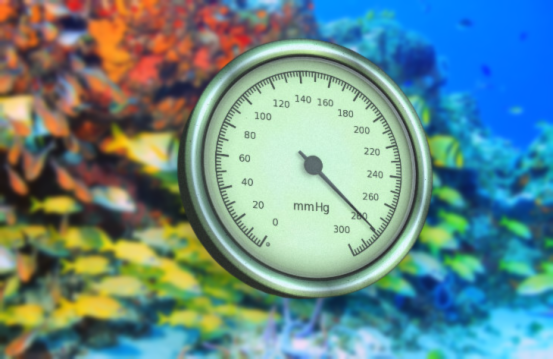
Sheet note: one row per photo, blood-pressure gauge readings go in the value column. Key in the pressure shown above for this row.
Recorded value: 280 mmHg
